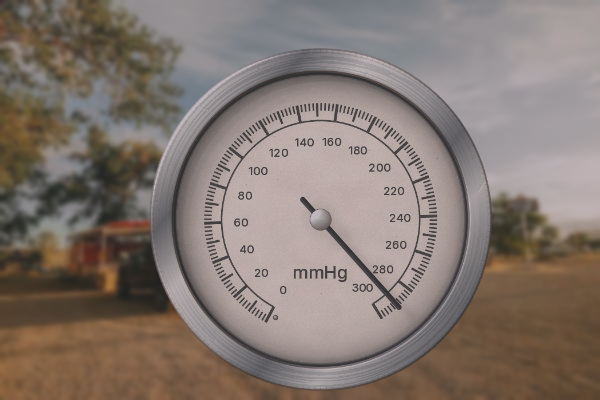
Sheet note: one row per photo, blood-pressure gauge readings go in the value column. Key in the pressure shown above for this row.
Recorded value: 290 mmHg
